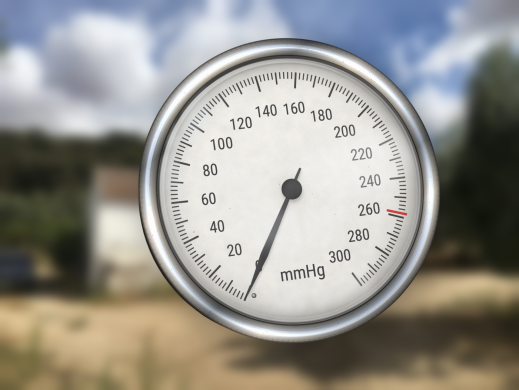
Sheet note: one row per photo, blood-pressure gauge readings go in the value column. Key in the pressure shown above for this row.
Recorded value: 0 mmHg
